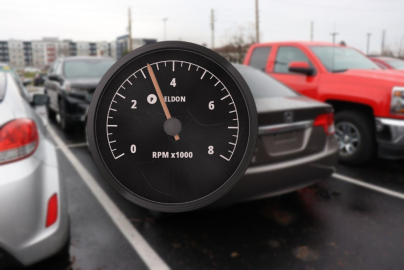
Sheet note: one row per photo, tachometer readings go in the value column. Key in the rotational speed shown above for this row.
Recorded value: 3250 rpm
